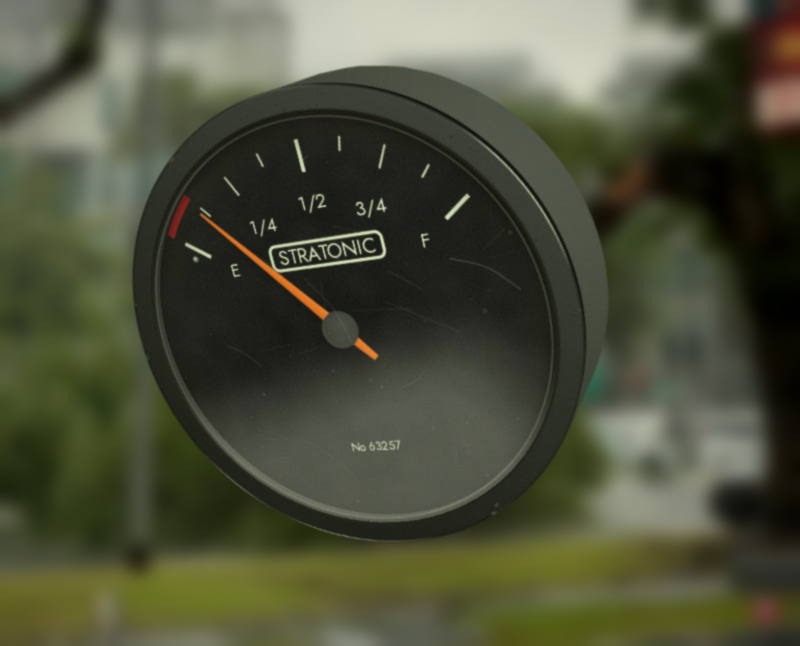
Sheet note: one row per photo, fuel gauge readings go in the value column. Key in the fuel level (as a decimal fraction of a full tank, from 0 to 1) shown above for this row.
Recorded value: 0.125
